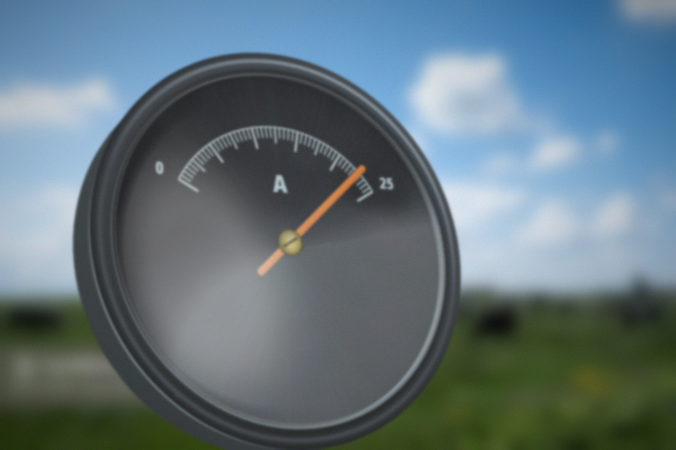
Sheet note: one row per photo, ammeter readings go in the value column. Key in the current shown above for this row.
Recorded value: 22.5 A
